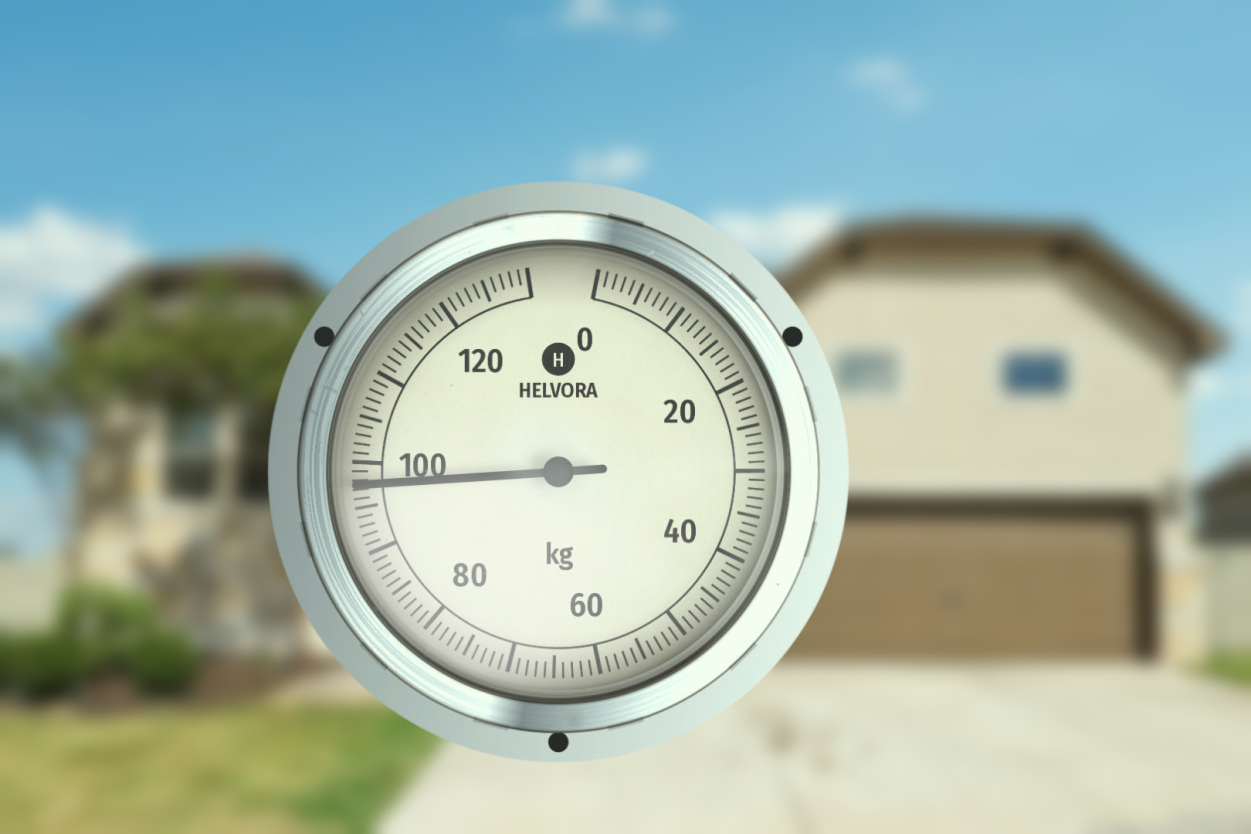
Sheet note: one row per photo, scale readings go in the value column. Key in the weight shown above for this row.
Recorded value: 97.5 kg
